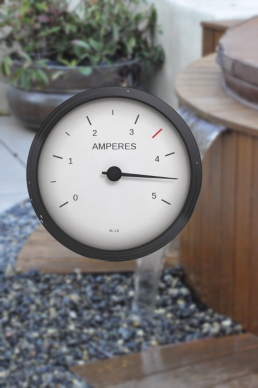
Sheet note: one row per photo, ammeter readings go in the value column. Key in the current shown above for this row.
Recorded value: 4.5 A
